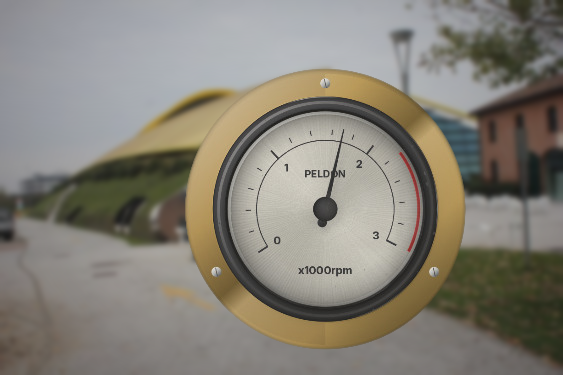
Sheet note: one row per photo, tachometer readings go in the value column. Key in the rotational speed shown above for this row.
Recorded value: 1700 rpm
